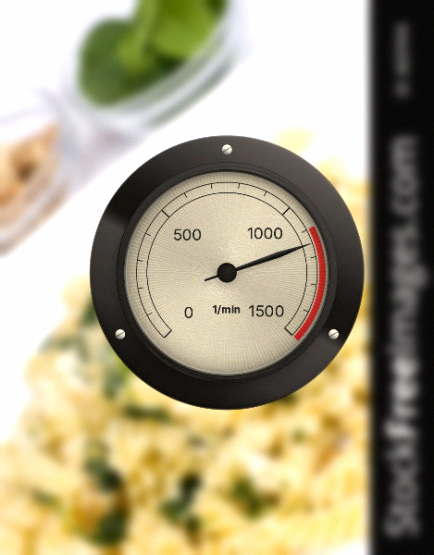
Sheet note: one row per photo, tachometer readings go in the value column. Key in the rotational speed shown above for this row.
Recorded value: 1150 rpm
